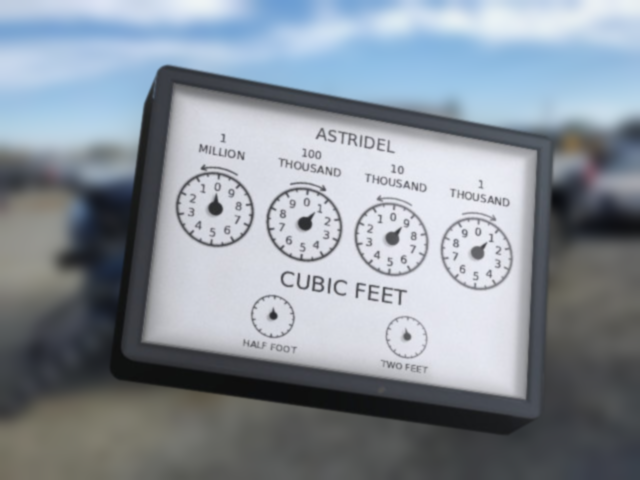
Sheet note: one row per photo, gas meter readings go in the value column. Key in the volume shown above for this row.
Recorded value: 9100 ft³
